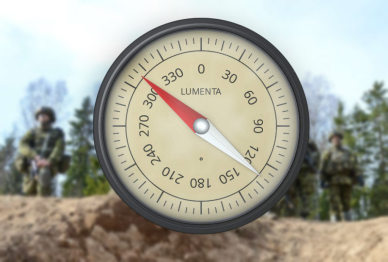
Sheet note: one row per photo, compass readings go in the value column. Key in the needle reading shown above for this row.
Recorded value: 310 °
